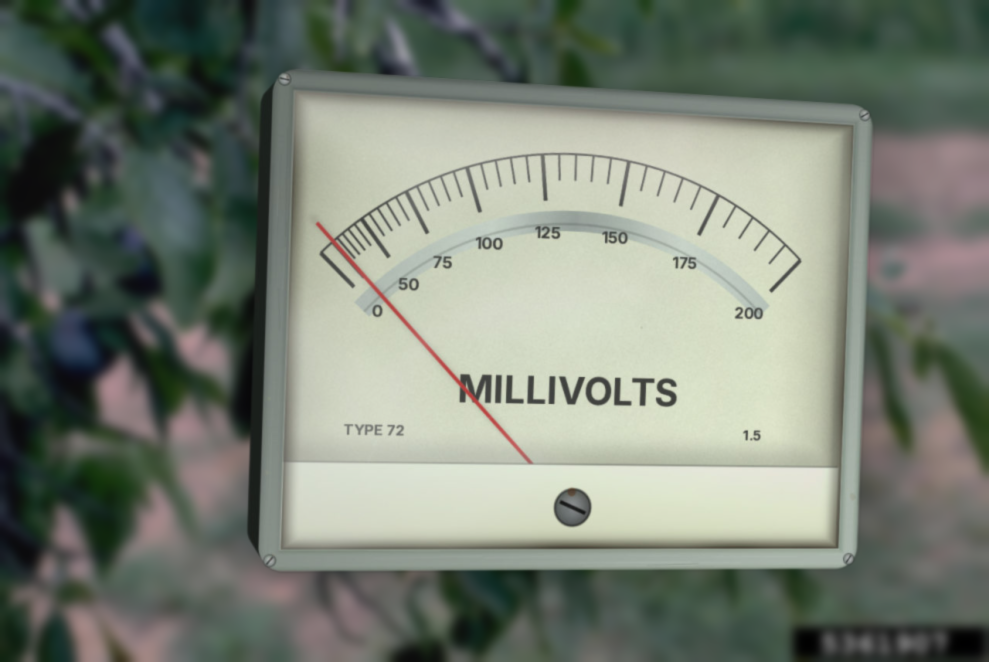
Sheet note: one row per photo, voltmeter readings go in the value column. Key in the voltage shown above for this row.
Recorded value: 25 mV
